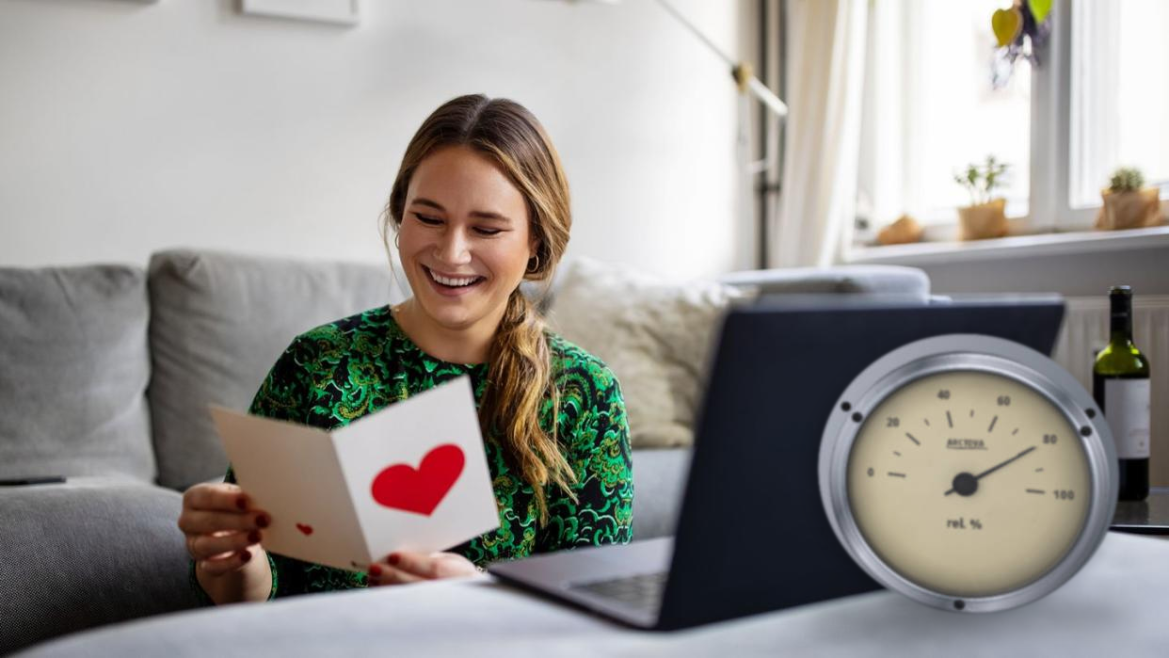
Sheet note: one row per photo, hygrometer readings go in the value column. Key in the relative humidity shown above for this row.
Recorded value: 80 %
